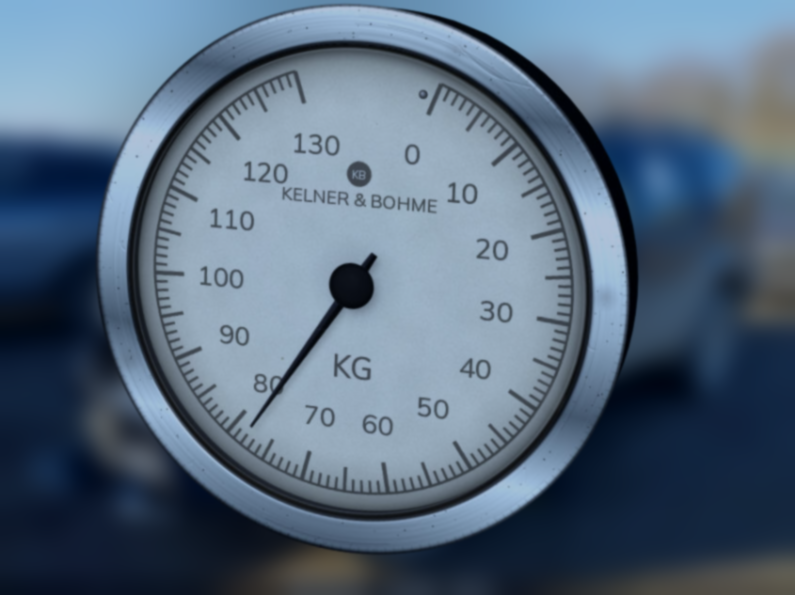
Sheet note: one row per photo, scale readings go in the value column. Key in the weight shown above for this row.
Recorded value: 78 kg
